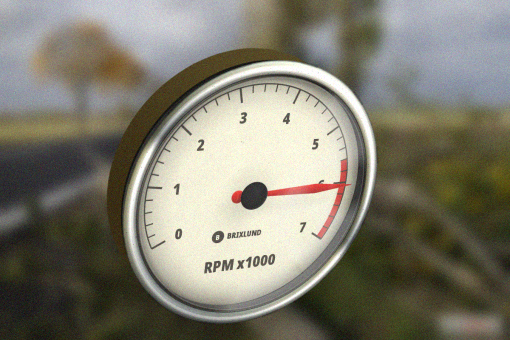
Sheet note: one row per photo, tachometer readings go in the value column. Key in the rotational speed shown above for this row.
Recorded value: 6000 rpm
